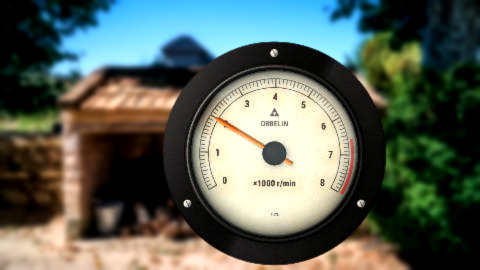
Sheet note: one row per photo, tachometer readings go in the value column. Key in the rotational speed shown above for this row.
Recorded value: 2000 rpm
